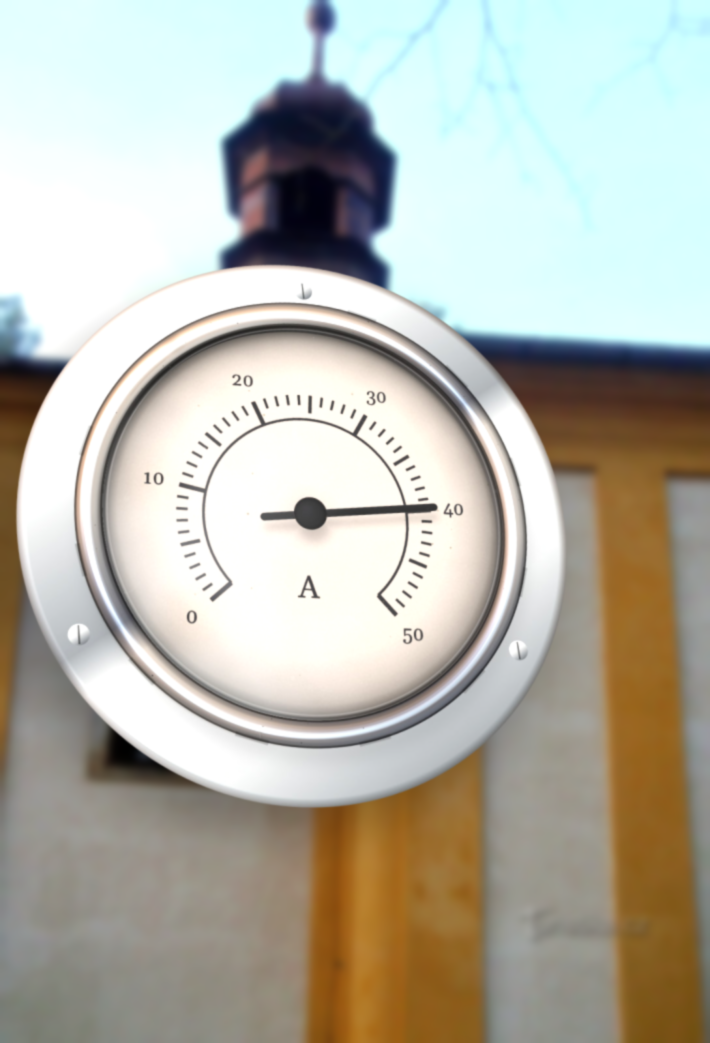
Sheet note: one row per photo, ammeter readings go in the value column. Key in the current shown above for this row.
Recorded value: 40 A
